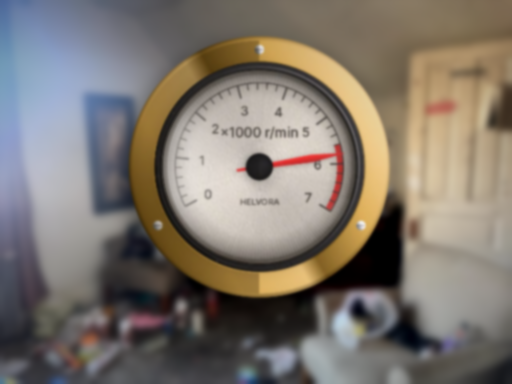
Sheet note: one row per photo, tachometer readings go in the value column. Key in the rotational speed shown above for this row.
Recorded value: 5800 rpm
